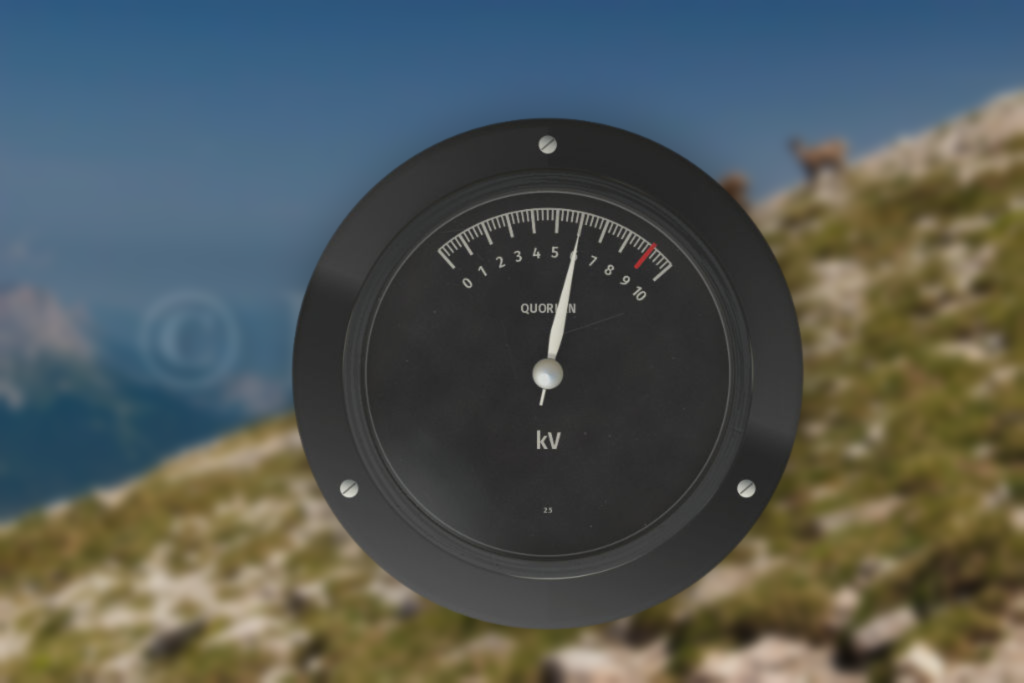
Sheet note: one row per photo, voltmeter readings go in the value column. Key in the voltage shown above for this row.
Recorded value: 6 kV
